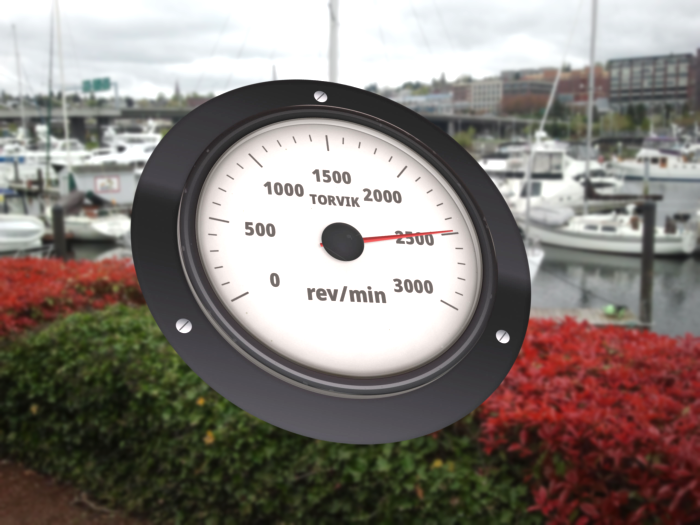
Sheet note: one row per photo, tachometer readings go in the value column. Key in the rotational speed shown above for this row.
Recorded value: 2500 rpm
